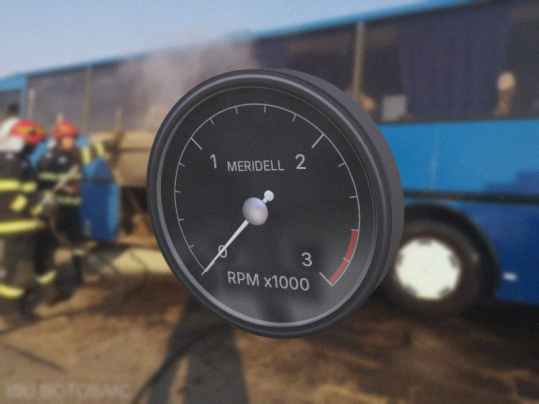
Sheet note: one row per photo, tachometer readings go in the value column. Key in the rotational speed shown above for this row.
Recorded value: 0 rpm
